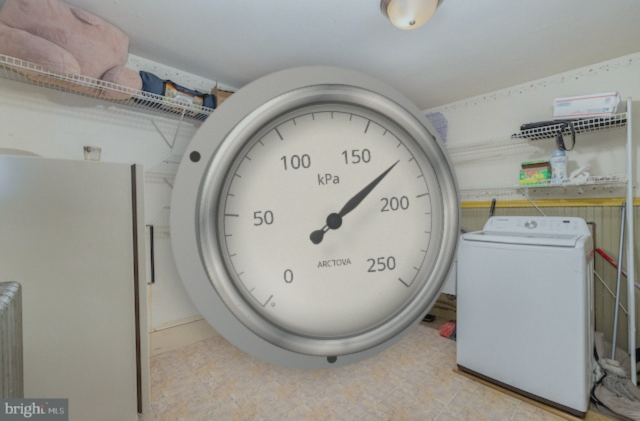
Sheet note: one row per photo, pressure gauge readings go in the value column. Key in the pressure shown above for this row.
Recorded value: 175 kPa
